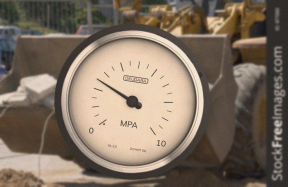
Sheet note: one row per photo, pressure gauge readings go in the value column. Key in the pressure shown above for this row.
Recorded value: 2.5 MPa
